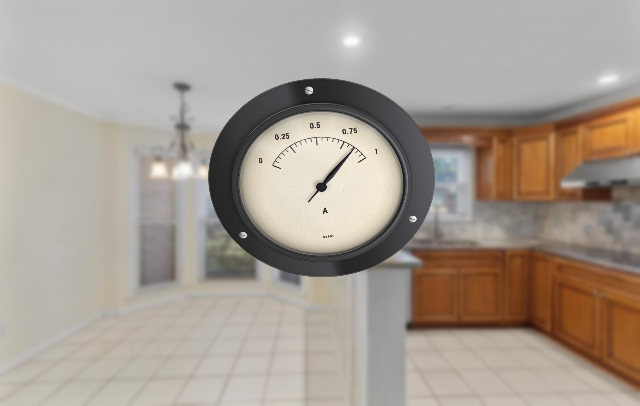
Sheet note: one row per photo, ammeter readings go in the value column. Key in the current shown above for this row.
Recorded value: 0.85 A
